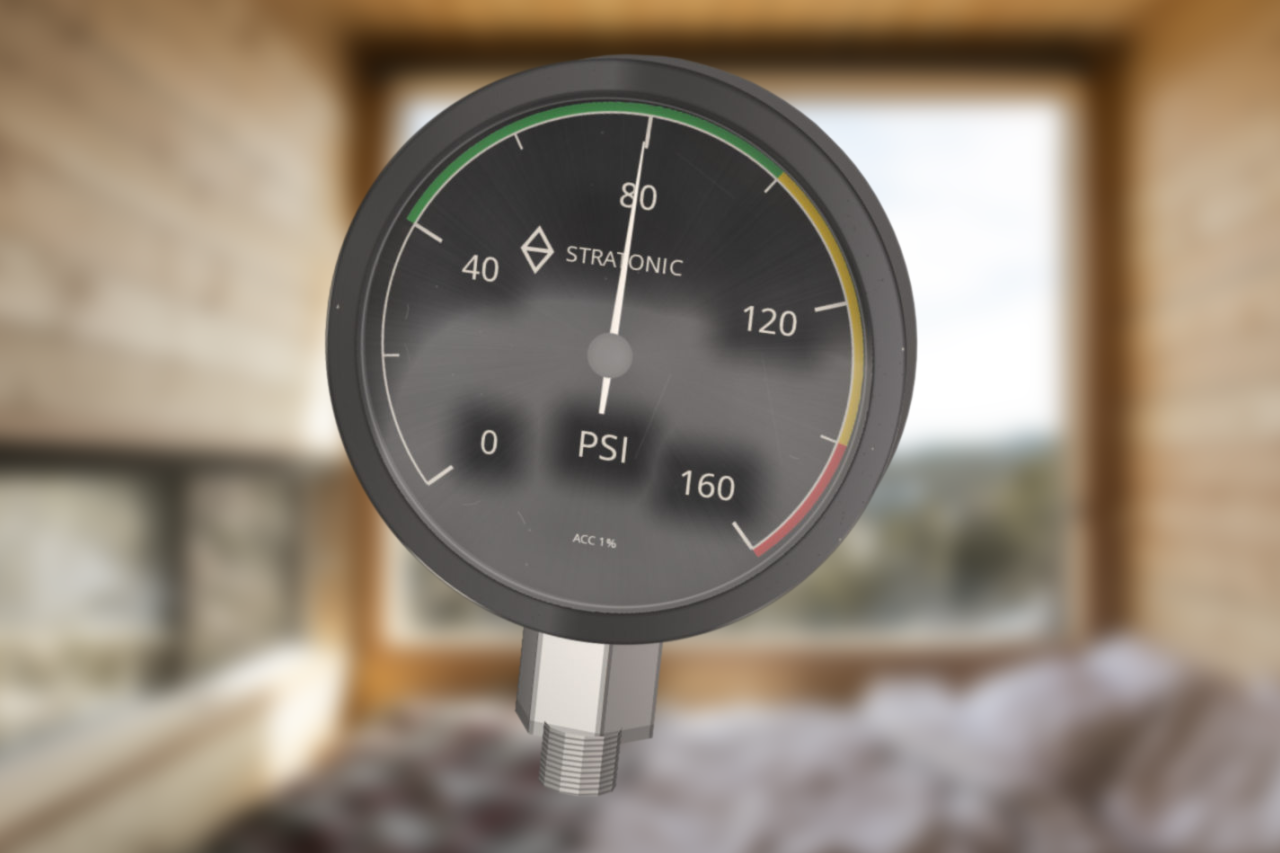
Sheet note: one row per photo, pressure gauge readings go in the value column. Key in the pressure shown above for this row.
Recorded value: 80 psi
